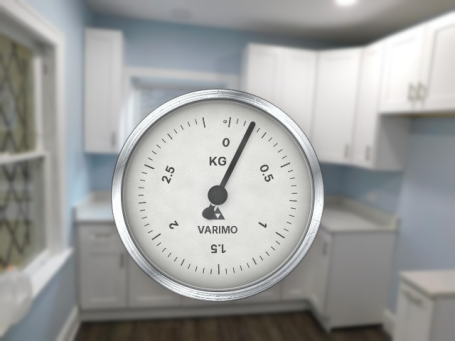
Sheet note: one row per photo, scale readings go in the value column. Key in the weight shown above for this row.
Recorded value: 0.15 kg
